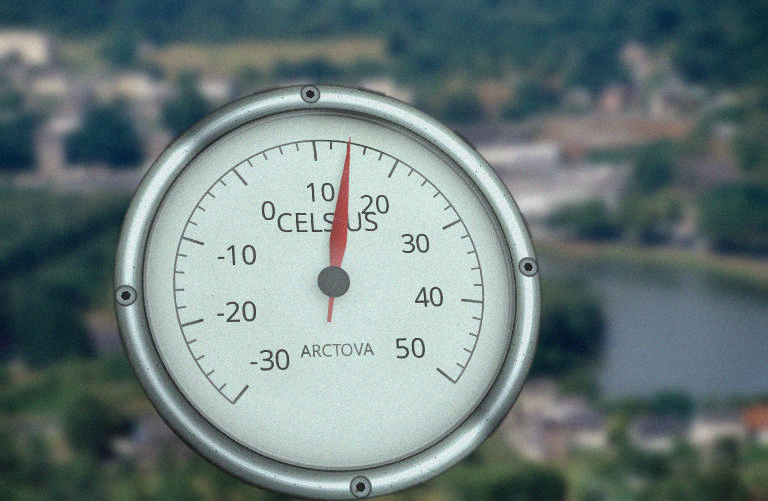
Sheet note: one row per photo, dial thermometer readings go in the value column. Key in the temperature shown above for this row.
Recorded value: 14 °C
